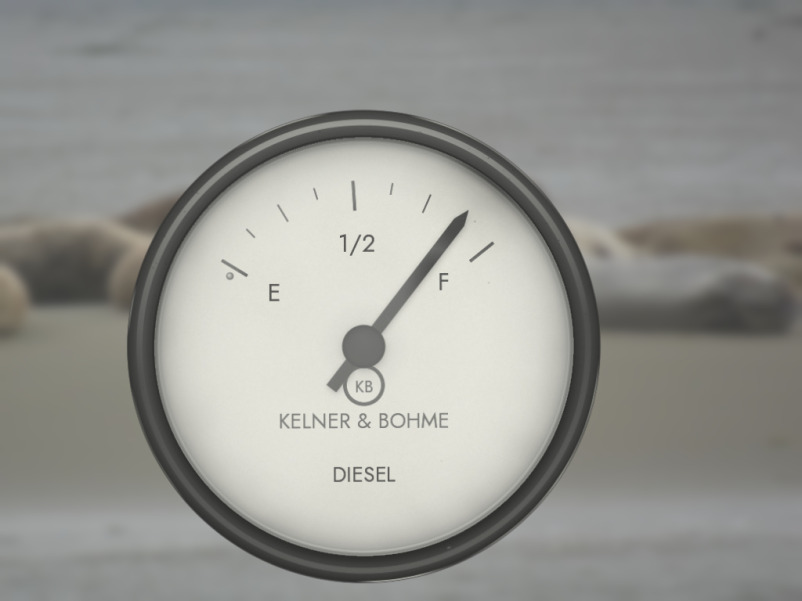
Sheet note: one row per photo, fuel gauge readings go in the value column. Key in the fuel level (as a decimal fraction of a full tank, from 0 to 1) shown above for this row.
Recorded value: 0.875
